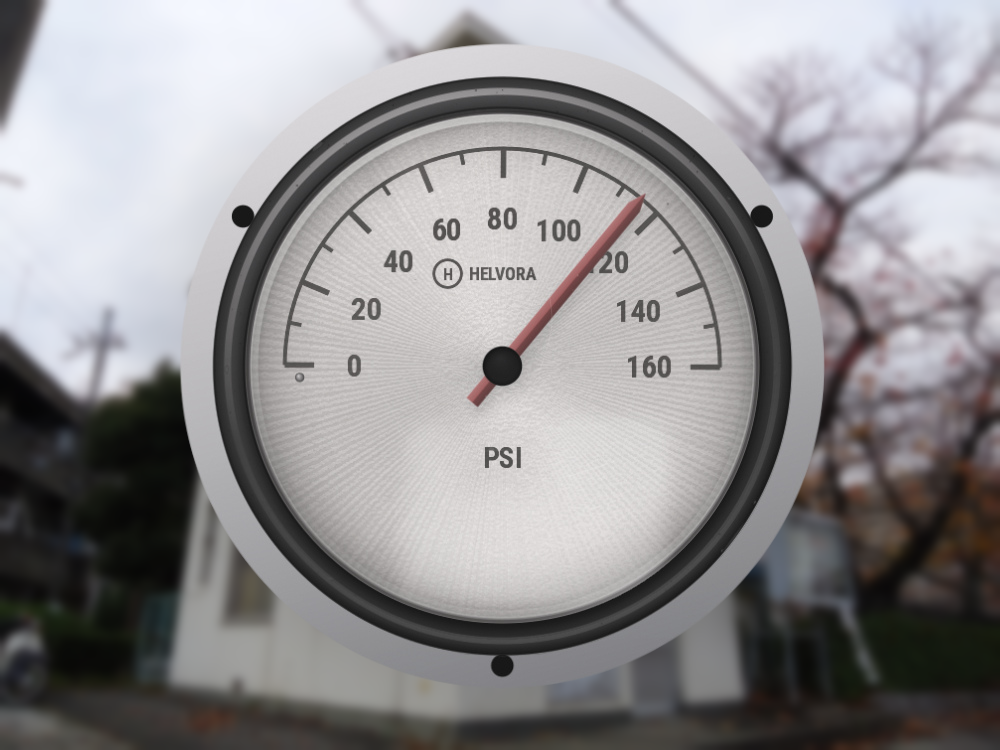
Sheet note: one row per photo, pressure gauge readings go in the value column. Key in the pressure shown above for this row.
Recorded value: 115 psi
